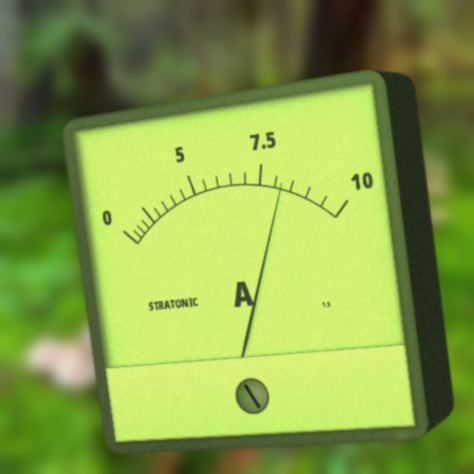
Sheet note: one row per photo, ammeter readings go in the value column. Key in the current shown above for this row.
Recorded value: 8.25 A
